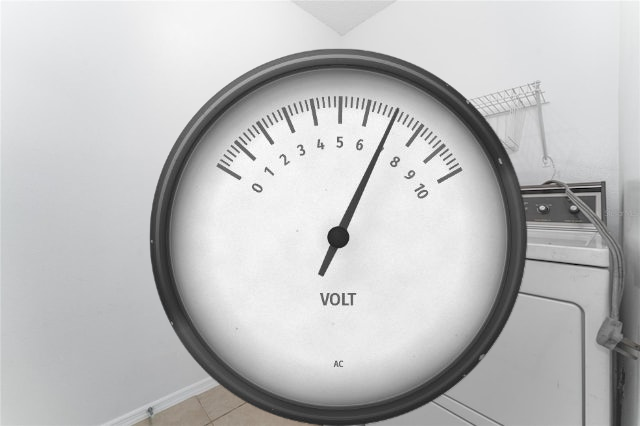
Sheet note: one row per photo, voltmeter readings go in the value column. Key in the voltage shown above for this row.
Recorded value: 7 V
